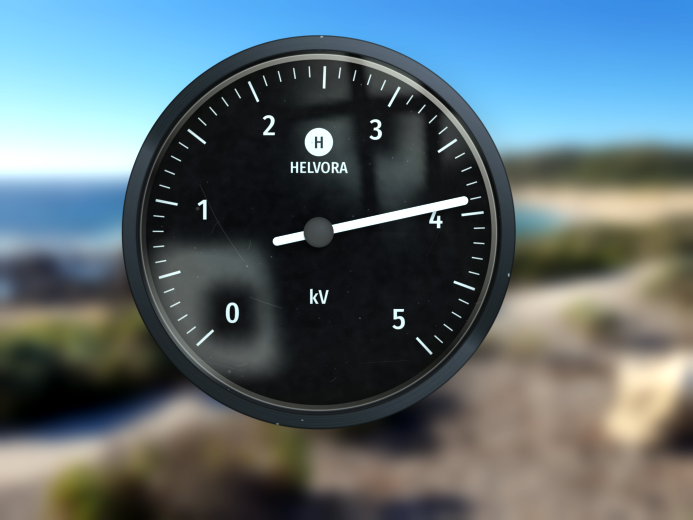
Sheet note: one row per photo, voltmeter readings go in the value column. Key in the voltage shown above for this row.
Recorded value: 3.9 kV
